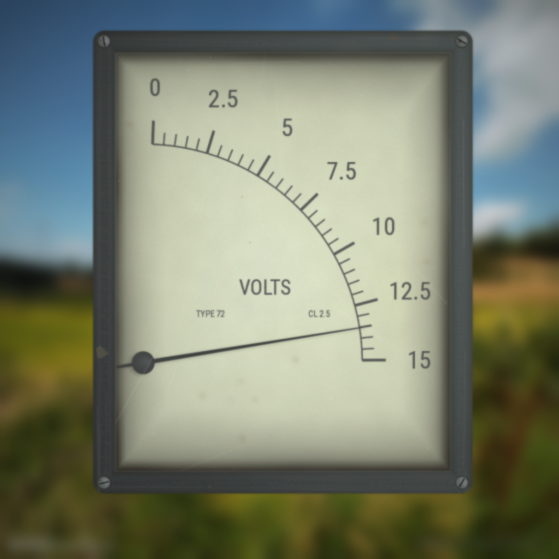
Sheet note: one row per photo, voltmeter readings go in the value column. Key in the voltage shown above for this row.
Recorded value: 13.5 V
